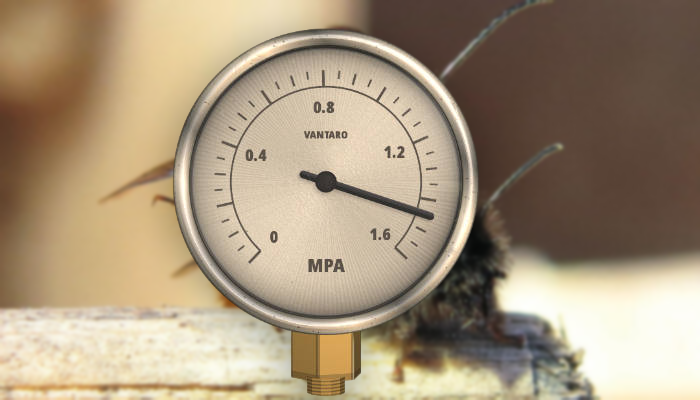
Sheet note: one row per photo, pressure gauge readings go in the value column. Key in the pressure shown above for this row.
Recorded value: 1.45 MPa
